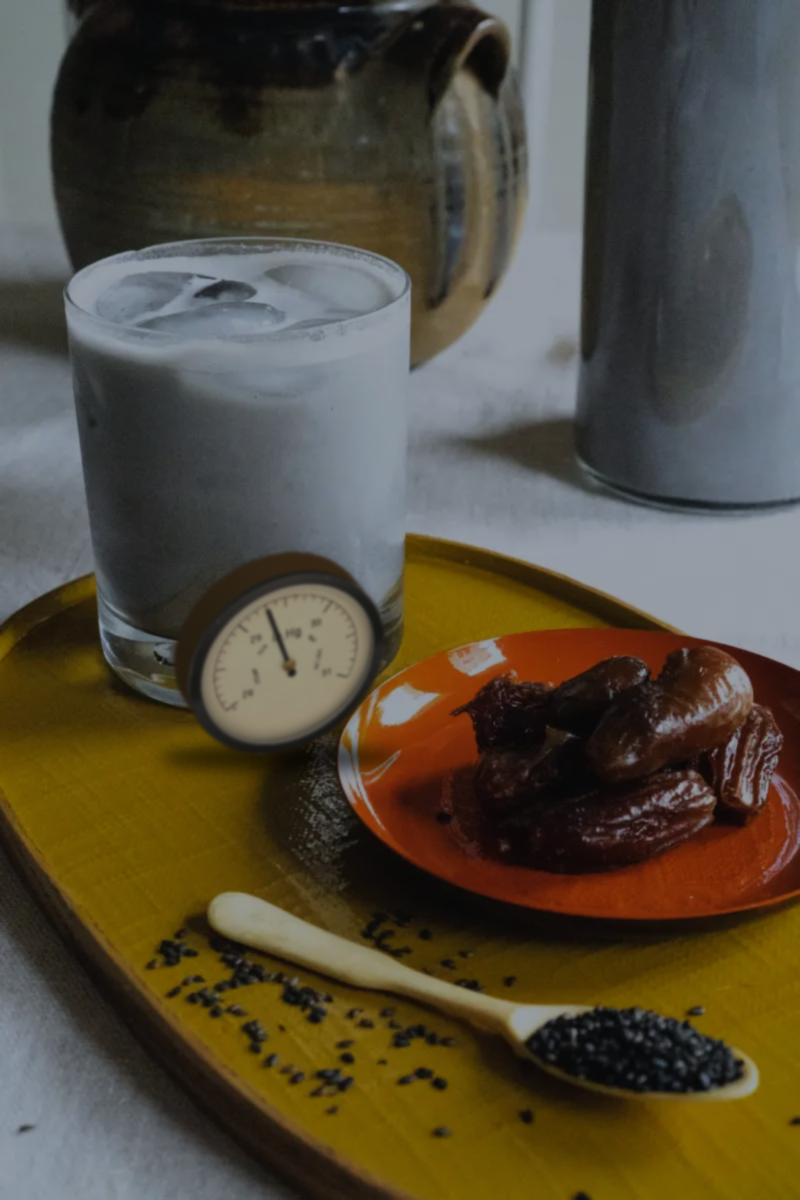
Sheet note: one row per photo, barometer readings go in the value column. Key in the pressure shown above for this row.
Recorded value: 29.3 inHg
